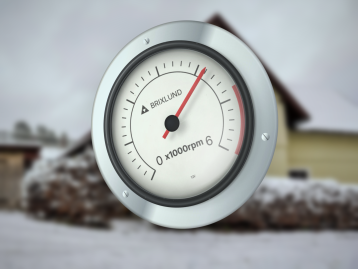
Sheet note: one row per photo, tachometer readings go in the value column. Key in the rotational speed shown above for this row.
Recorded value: 4200 rpm
